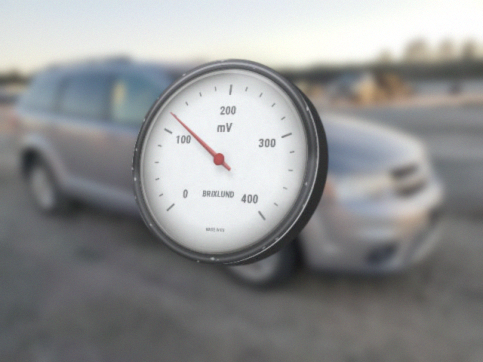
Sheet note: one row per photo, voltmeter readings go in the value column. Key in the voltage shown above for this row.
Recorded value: 120 mV
